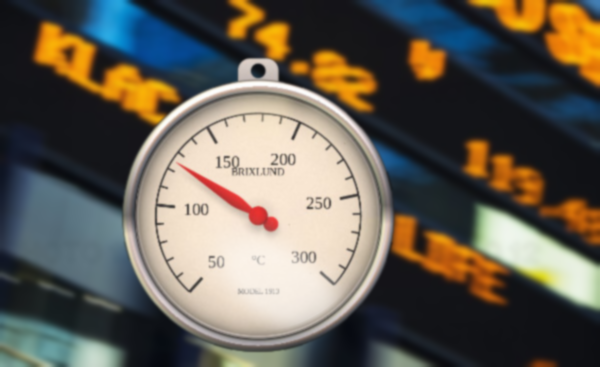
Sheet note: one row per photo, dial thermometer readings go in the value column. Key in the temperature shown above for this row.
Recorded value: 125 °C
